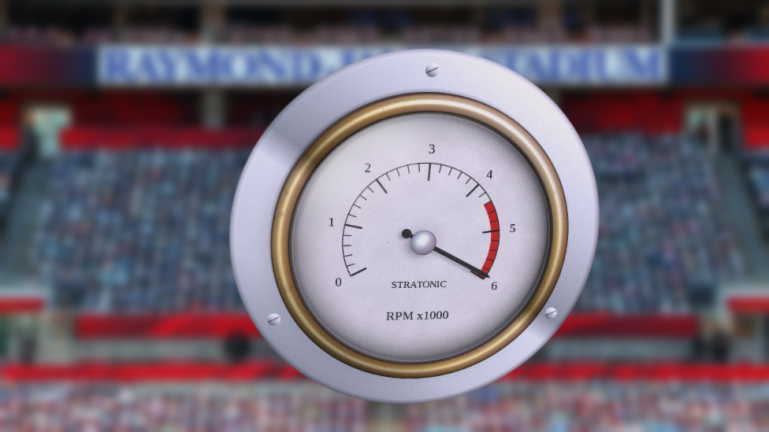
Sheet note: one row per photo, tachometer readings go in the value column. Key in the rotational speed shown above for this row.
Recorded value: 5900 rpm
